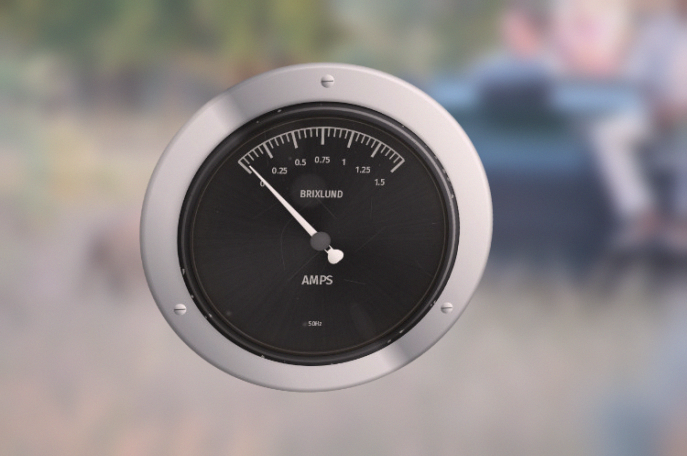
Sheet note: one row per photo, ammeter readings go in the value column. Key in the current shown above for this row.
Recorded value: 0.05 A
